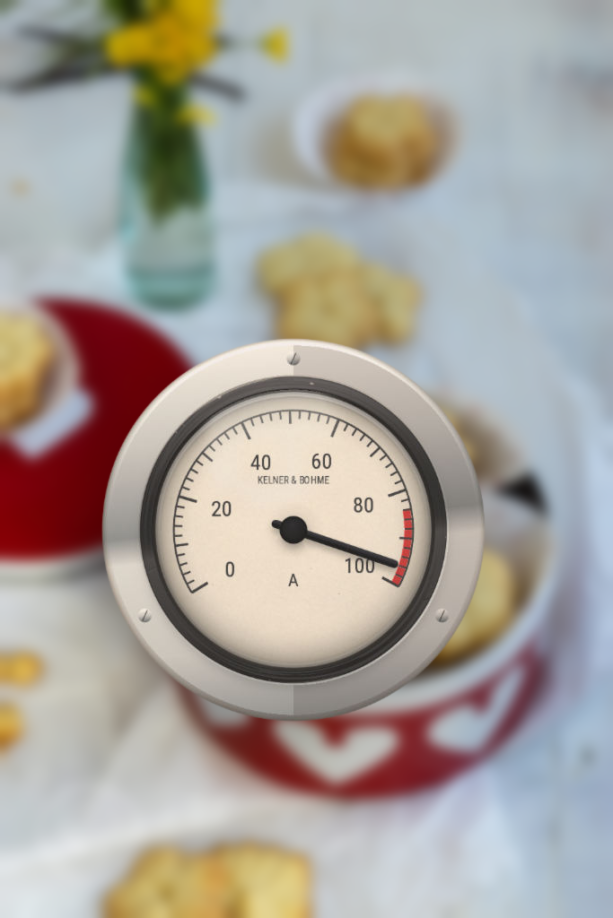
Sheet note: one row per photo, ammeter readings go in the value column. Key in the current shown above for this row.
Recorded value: 96 A
